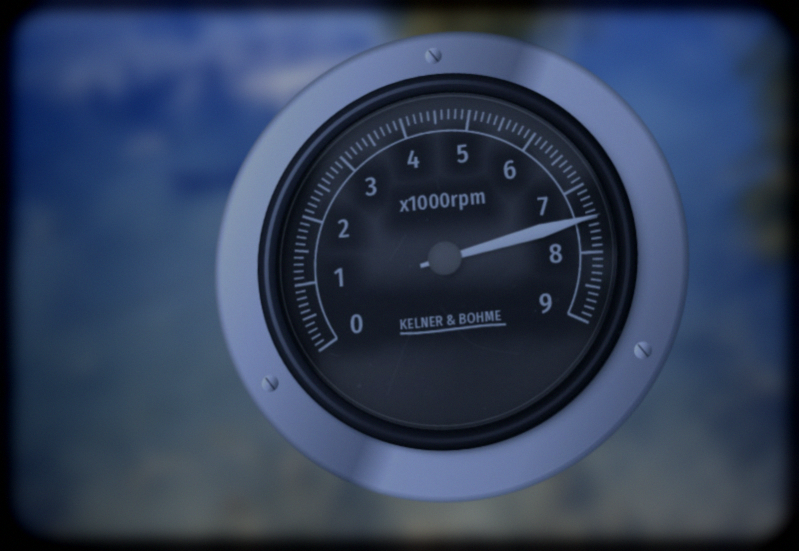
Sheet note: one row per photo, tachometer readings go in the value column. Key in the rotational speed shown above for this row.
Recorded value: 7500 rpm
